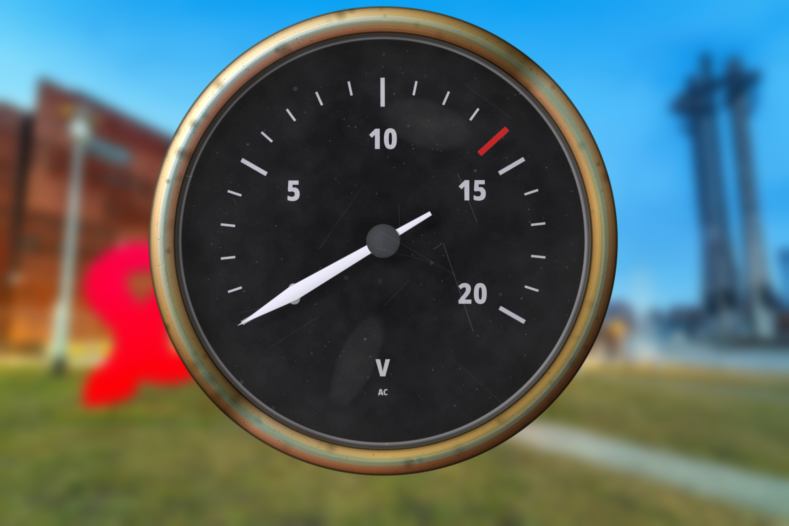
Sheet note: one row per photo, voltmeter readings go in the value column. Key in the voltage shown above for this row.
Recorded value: 0 V
